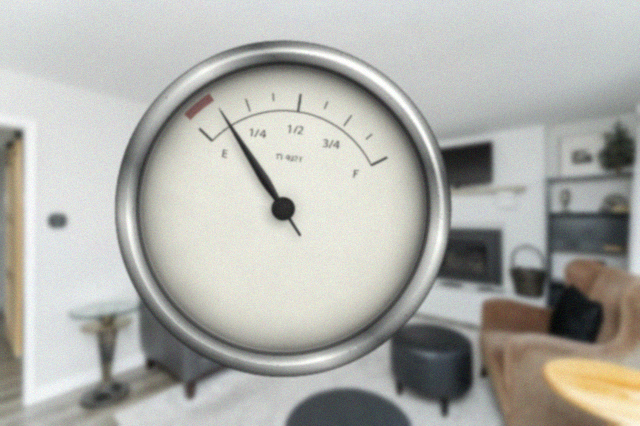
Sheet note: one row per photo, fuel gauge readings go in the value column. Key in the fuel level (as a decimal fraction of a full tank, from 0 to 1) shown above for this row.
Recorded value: 0.125
